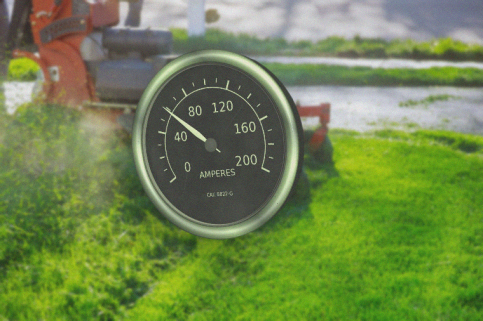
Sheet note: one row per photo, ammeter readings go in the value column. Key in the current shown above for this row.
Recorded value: 60 A
